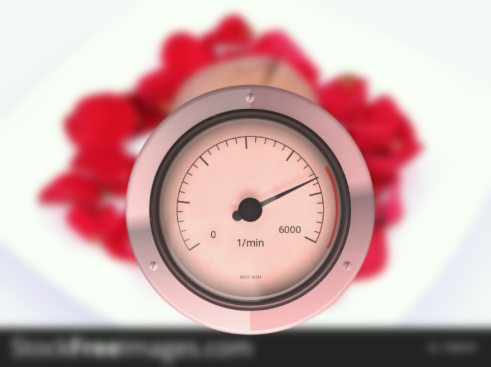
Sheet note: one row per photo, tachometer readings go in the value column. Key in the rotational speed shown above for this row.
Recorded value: 4700 rpm
